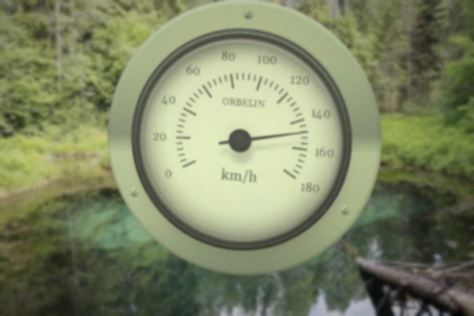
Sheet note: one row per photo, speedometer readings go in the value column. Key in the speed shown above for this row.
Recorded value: 148 km/h
